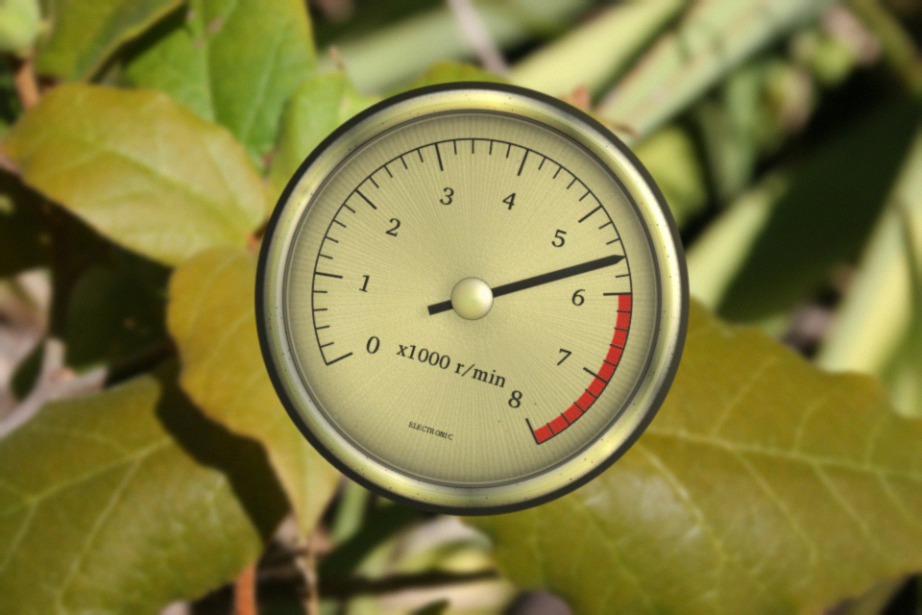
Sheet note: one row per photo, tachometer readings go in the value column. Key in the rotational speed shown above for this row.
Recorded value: 5600 rpm
